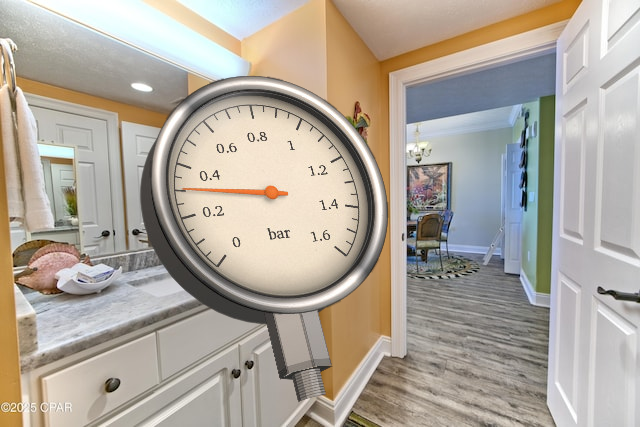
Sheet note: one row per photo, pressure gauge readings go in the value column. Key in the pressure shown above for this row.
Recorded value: 0.3 bar
